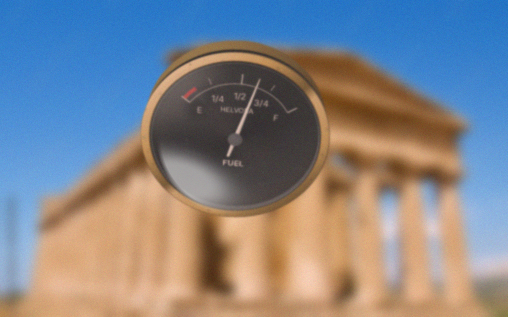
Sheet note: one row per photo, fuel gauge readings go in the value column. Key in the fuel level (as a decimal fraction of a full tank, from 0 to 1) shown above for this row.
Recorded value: 0.625
